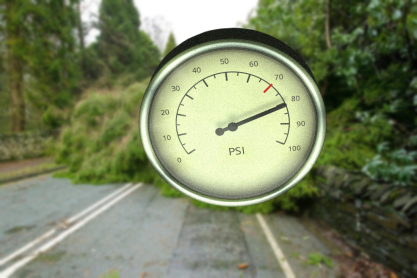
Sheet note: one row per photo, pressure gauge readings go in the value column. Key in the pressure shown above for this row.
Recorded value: 80 psi
